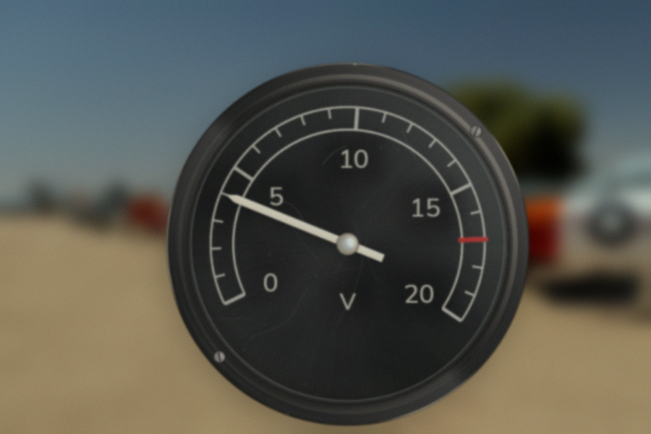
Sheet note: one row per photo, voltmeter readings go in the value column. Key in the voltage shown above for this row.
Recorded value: 4 V
